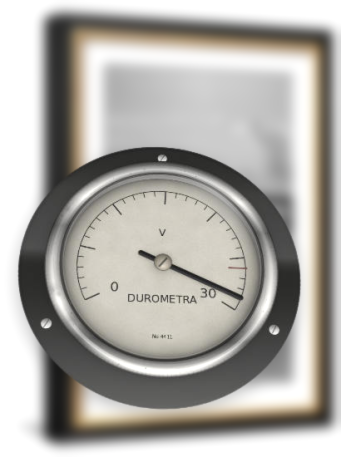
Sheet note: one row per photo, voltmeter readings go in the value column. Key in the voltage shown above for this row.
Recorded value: 29 V
